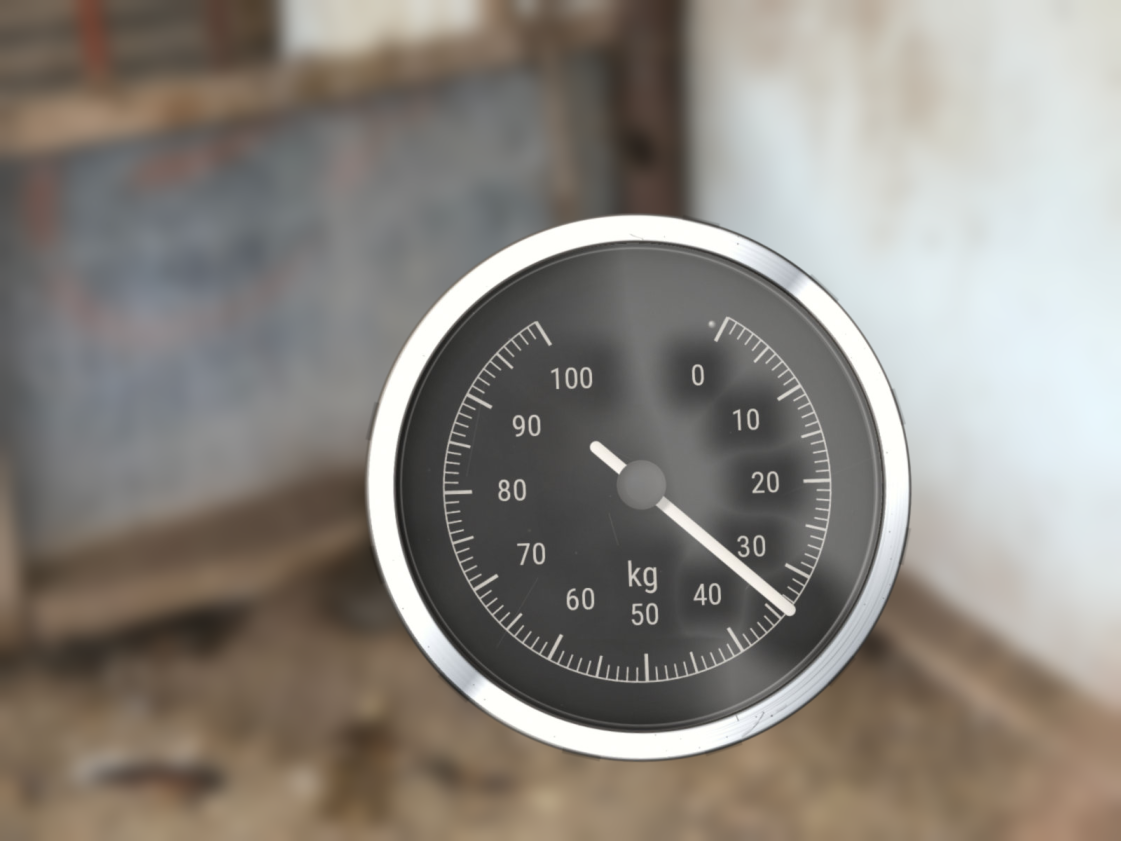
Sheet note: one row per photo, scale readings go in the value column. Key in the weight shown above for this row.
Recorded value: 34 kg
